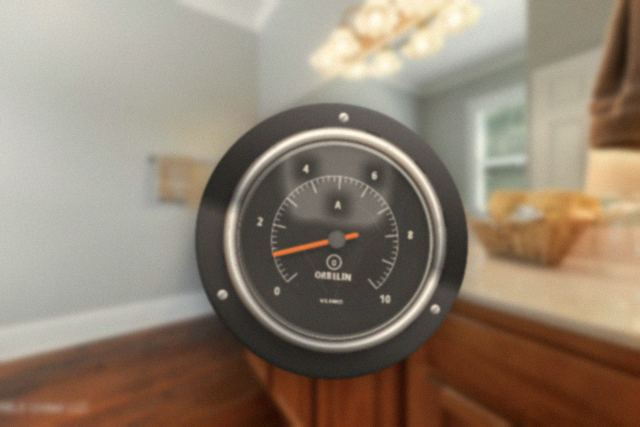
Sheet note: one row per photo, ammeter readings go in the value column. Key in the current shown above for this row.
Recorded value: 1 A
